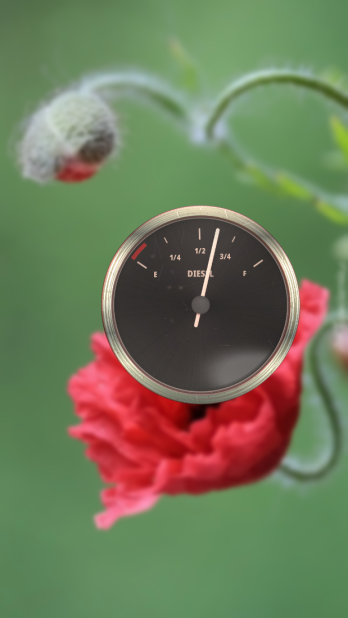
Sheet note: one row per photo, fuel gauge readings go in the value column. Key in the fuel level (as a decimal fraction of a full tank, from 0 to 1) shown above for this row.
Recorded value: 0.625
